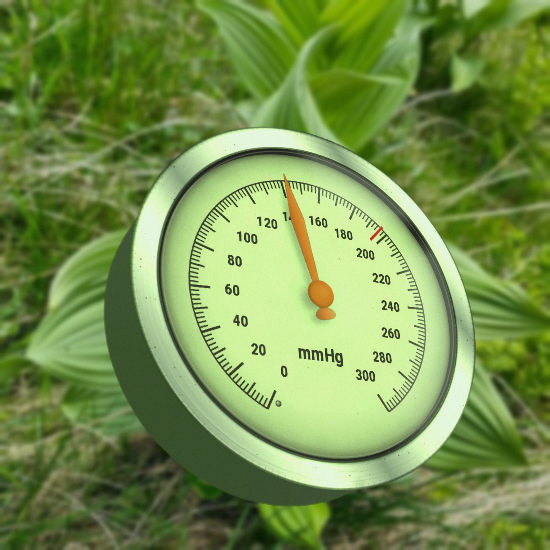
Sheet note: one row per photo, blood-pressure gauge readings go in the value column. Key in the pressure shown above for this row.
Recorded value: 140 mmHg
